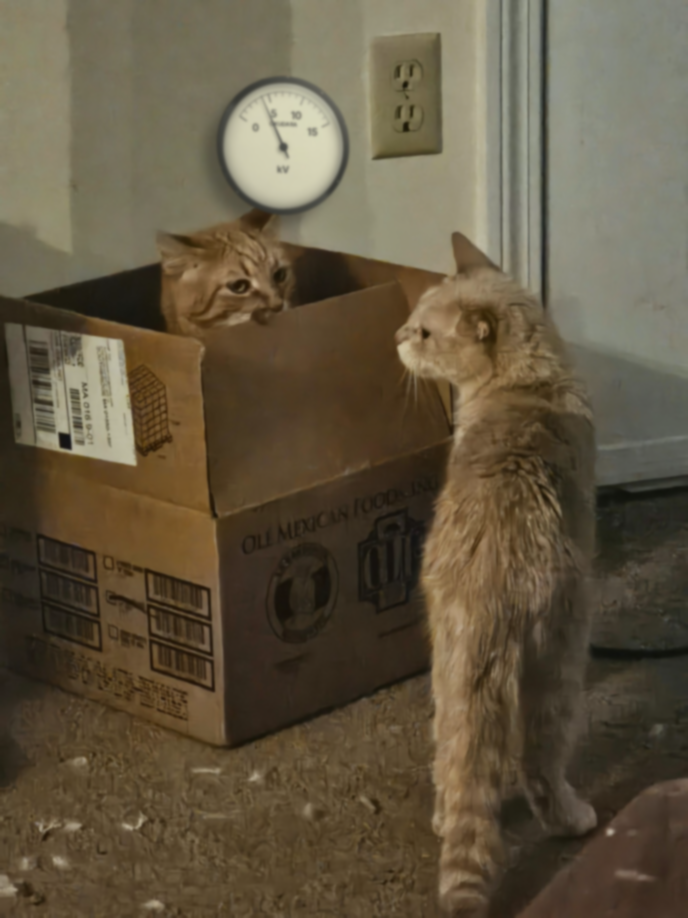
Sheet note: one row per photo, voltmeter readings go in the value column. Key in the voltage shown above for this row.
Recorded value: 4 kV
